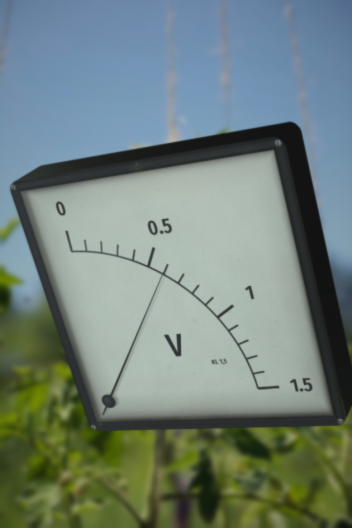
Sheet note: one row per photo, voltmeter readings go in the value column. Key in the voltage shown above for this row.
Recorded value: 0.6 V
